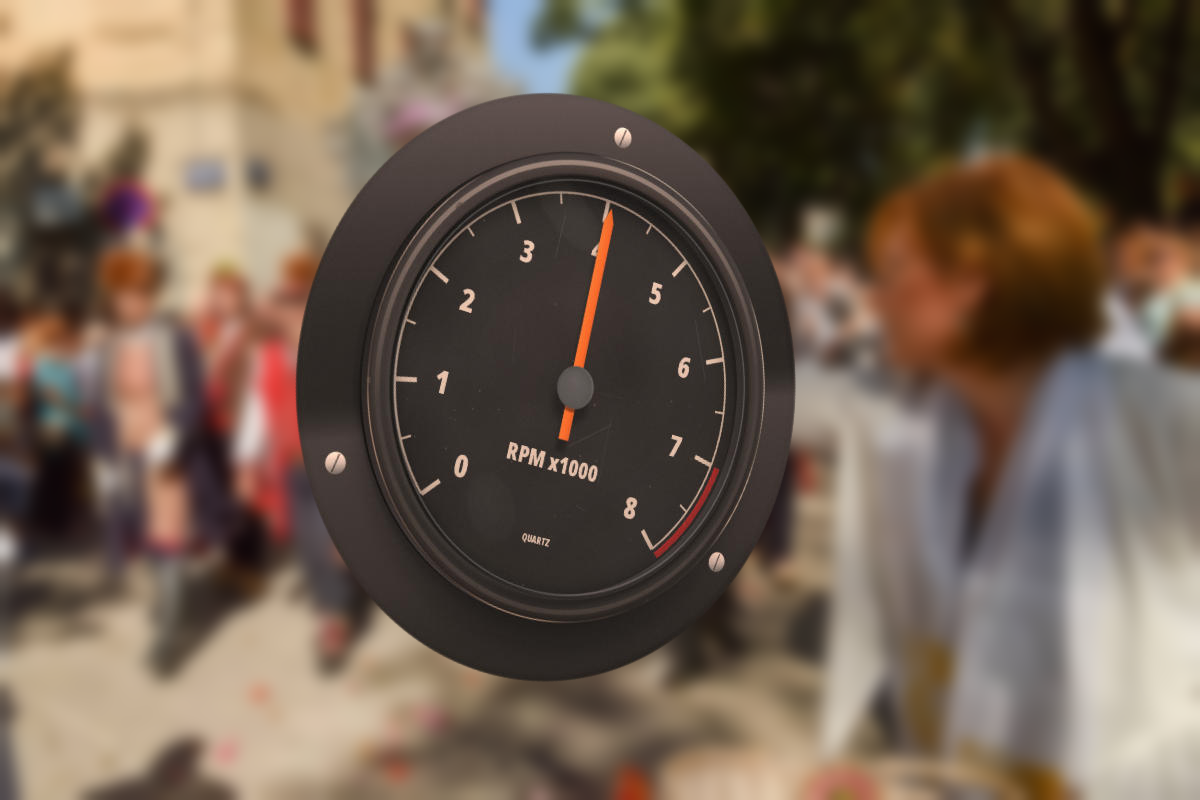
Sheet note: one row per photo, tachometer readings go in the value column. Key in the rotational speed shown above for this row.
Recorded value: 4000 rpm
